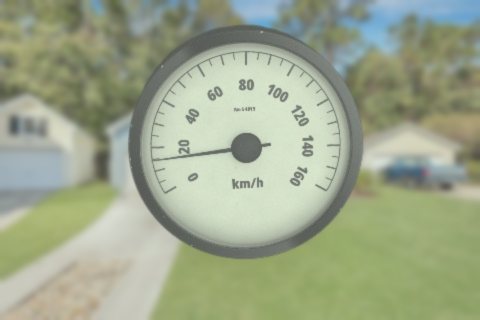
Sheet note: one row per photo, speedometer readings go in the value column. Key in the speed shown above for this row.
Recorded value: 15 km/h
